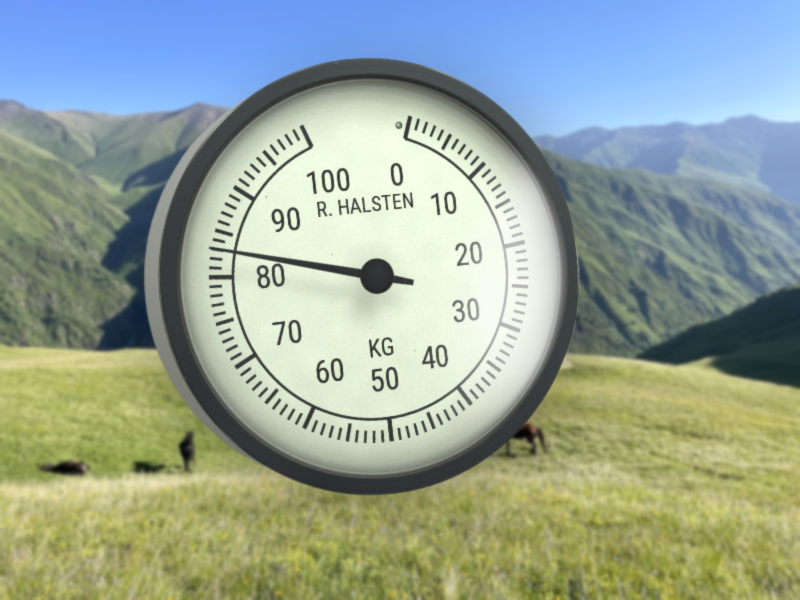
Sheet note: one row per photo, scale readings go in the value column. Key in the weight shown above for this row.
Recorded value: 83 kg
